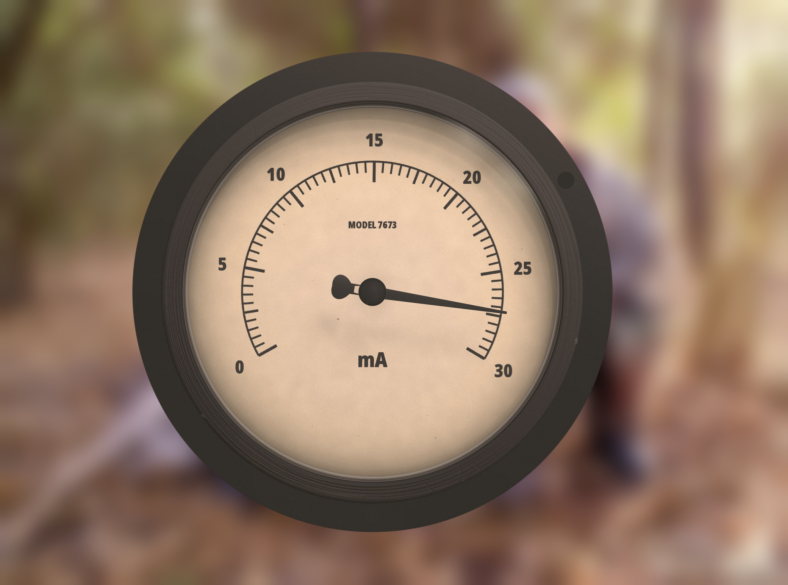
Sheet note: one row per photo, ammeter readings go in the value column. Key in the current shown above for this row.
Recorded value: 27.25 mA
